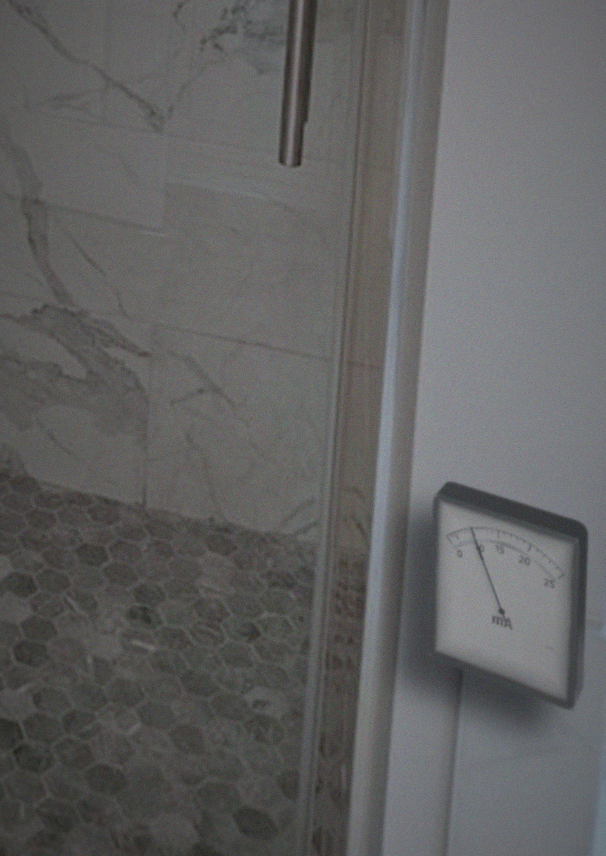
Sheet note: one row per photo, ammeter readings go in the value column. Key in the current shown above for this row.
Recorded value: 10 mA
